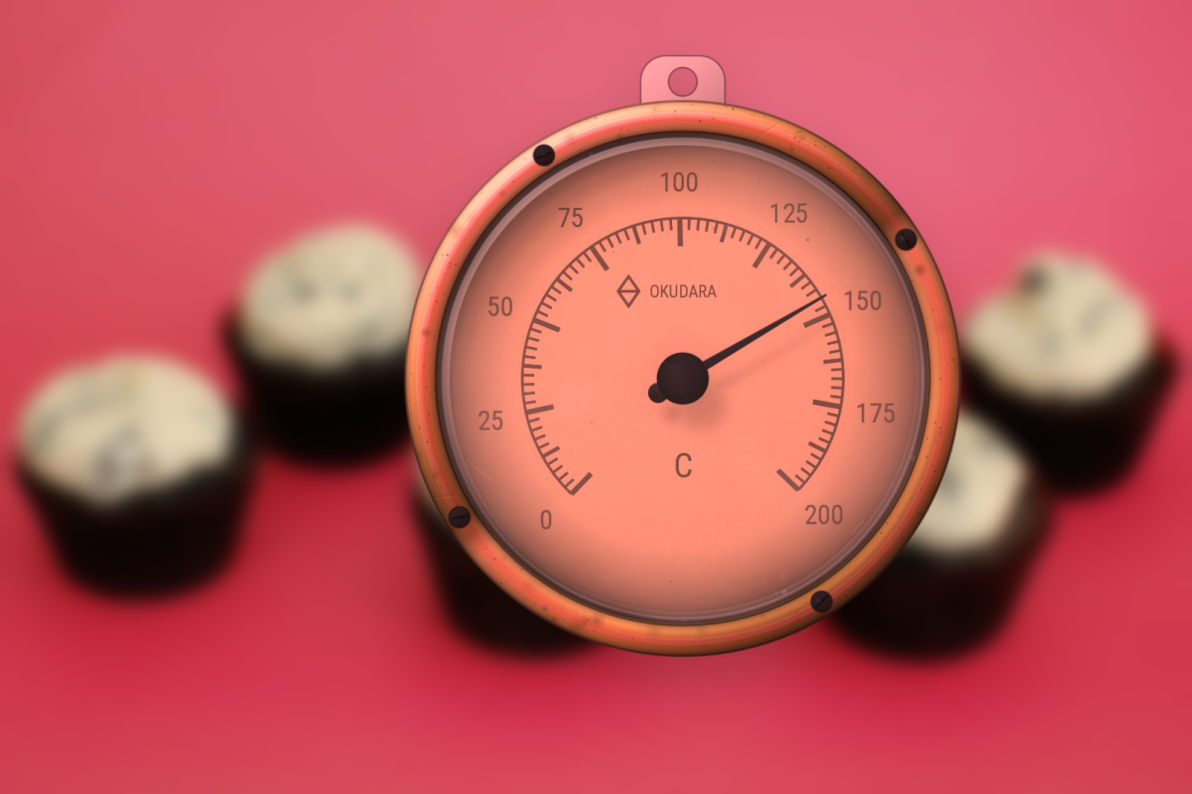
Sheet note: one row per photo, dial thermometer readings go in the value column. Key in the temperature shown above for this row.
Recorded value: 145 °C
